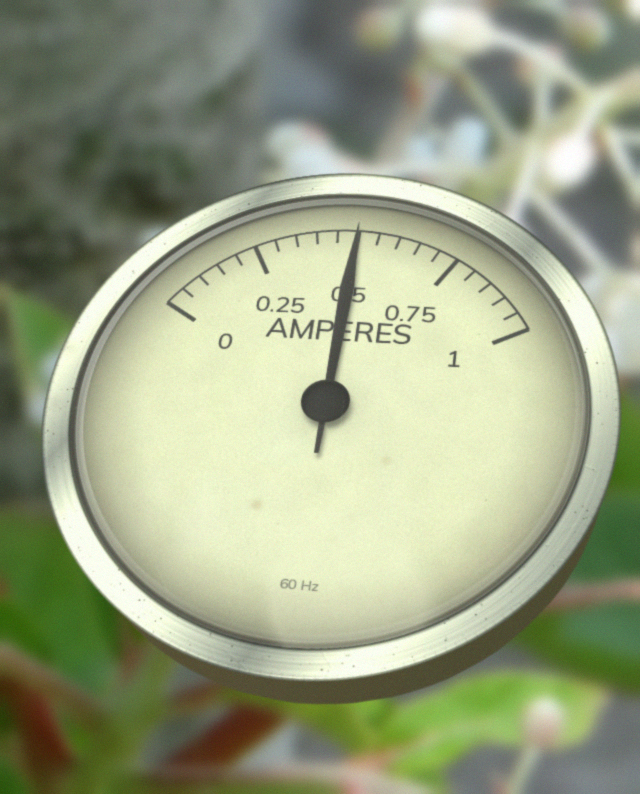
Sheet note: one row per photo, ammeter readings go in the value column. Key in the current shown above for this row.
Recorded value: 0.5 A
